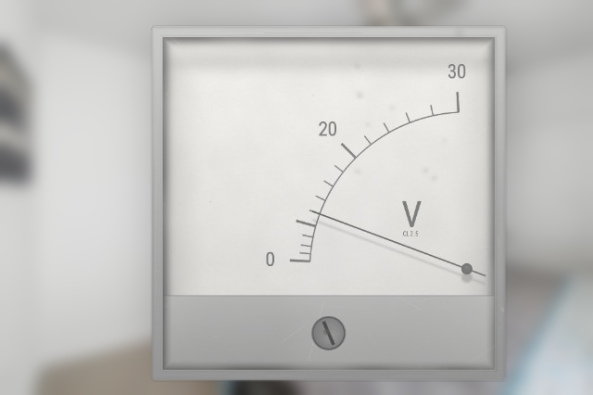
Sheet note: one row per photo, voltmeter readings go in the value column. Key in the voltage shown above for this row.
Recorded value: 12 V
